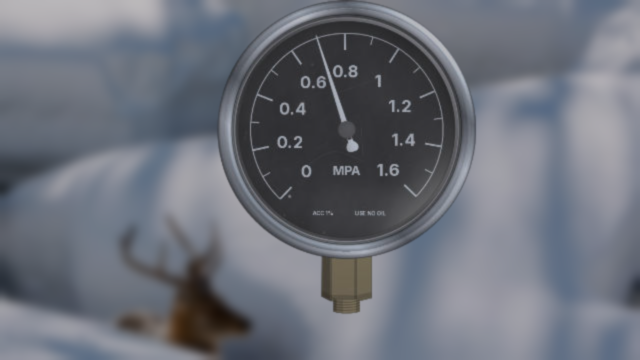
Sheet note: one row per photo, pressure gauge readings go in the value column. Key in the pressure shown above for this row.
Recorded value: 0.7 MPa
